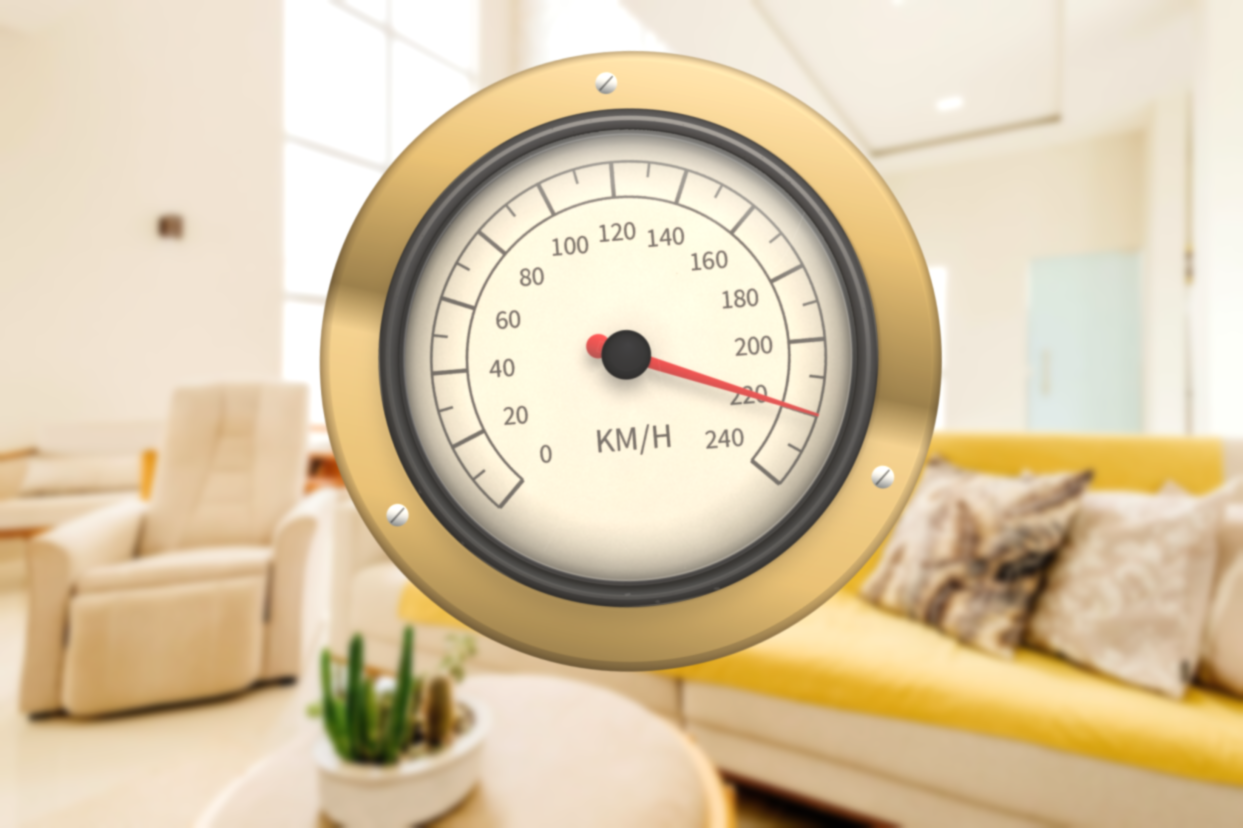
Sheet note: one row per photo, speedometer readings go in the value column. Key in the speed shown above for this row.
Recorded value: 220 km/h
